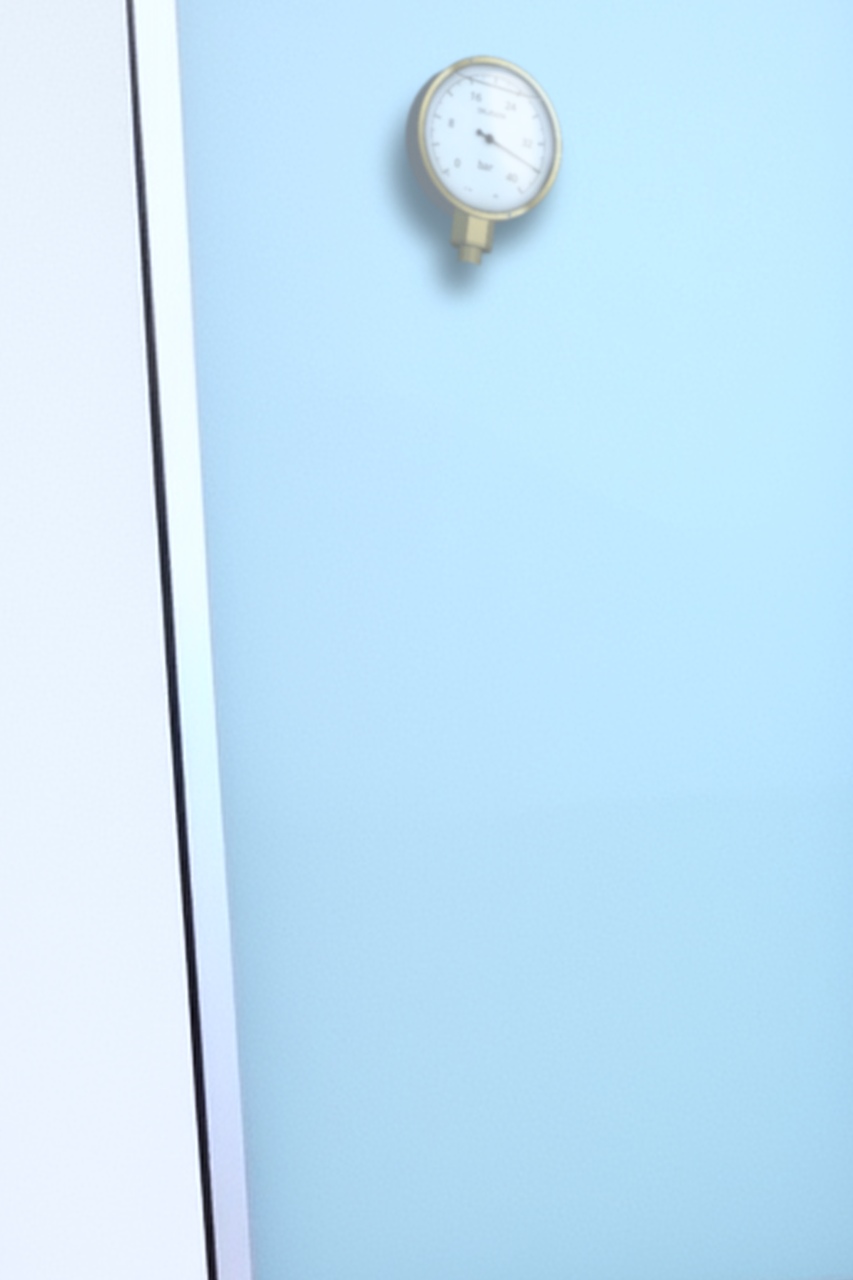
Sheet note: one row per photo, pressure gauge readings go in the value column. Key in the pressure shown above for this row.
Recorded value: 36 bar
